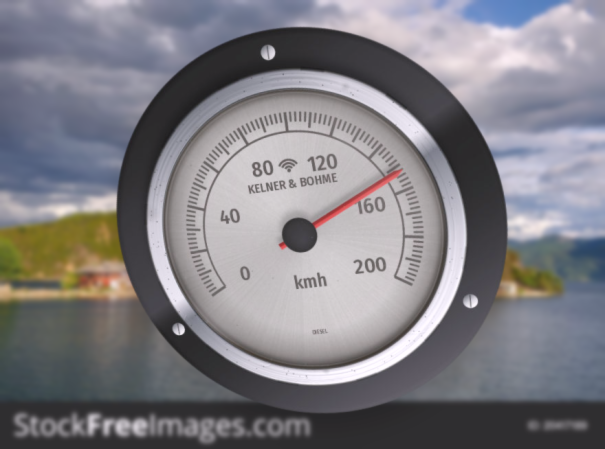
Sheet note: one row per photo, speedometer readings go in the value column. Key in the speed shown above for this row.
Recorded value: 152 km/h
